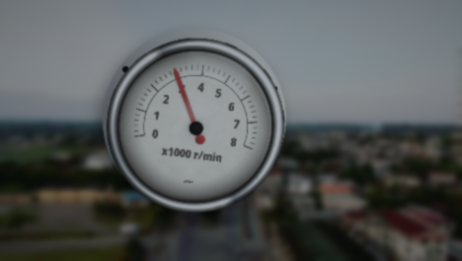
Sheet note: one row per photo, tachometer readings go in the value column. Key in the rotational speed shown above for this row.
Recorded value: 3000 rpm
